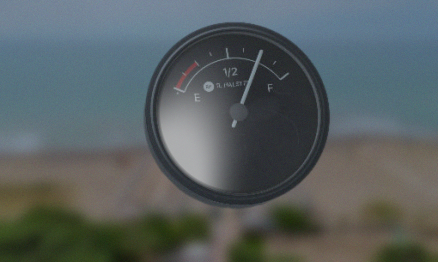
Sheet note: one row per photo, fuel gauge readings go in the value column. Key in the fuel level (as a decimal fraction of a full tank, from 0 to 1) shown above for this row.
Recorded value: 0.75
